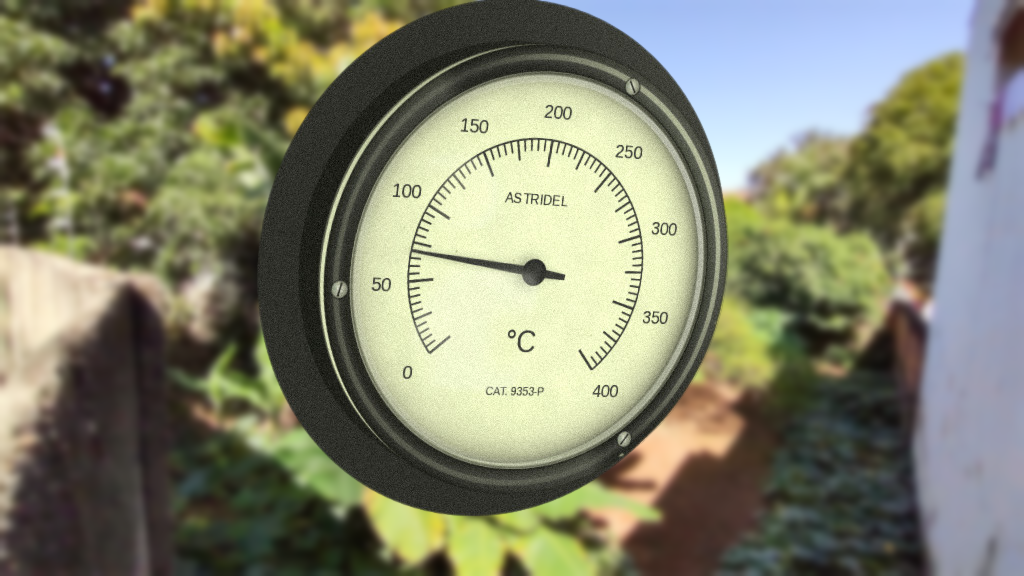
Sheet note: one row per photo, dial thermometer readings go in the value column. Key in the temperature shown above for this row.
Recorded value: 70 °C
